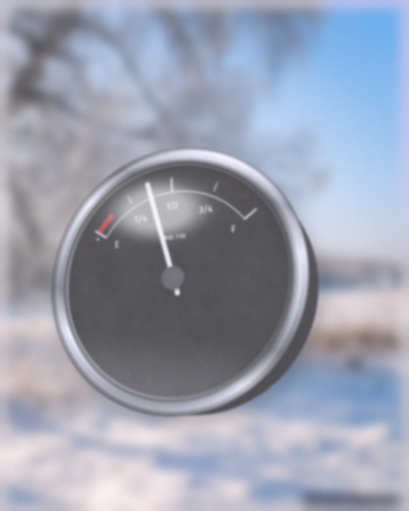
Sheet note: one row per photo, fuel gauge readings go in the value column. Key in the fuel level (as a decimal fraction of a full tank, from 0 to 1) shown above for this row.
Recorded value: 0.375
